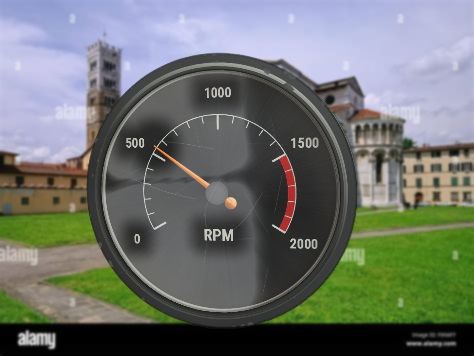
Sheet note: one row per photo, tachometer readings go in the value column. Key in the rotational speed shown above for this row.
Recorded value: 550 rpm
